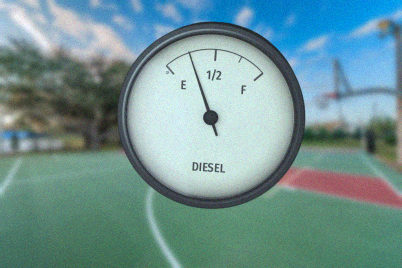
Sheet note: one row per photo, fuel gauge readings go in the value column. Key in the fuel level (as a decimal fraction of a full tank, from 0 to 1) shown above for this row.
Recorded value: 0.25
